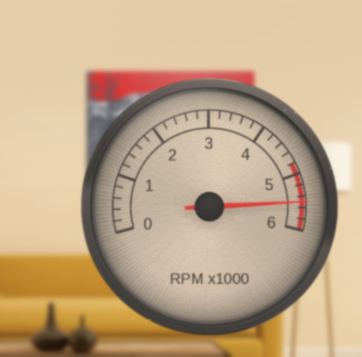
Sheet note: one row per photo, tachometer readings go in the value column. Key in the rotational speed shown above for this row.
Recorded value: 5500 rpm
